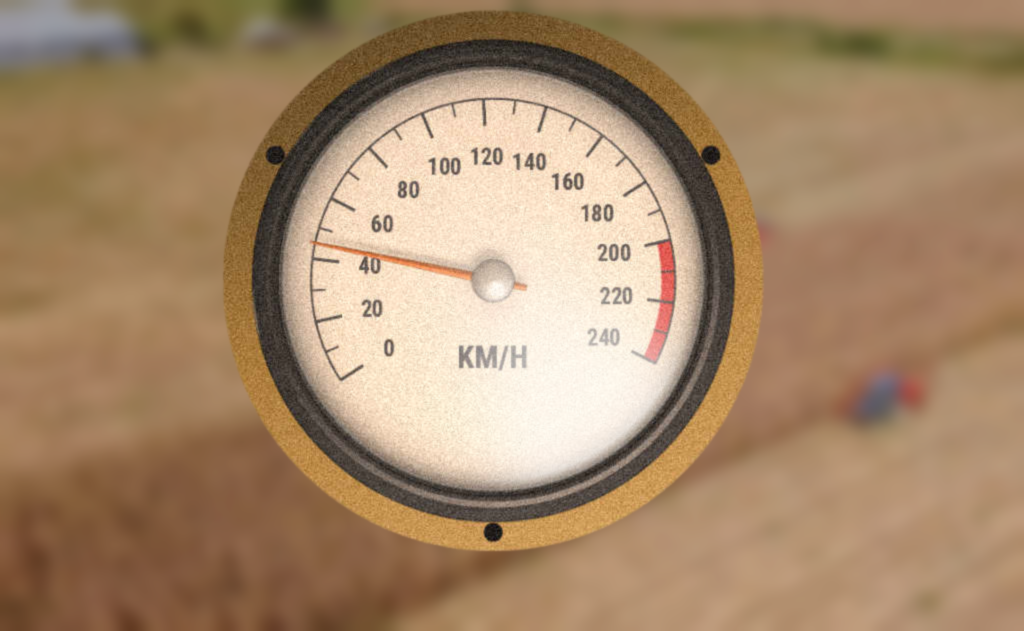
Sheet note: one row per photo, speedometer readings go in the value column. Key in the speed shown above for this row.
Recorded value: 45 km/h
